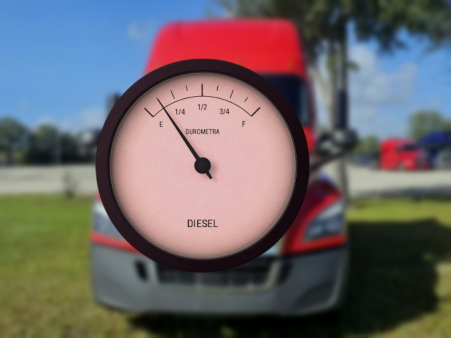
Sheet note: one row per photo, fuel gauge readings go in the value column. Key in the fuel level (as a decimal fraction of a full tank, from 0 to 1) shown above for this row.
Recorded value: 0.125
